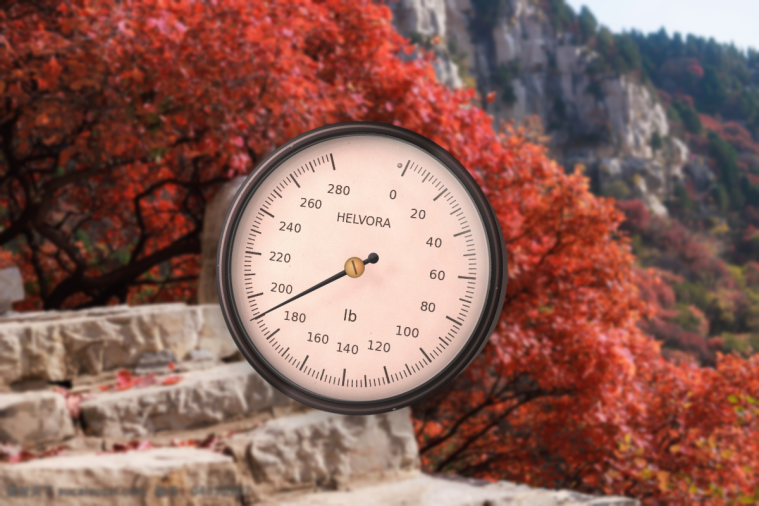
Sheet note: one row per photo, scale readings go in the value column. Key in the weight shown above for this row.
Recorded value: 190 lb
